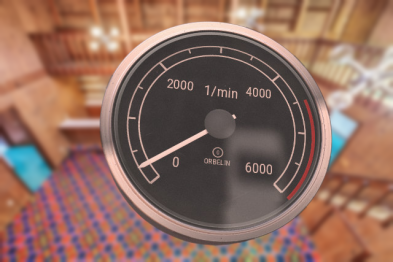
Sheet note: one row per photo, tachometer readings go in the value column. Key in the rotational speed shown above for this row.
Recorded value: 250 rpm
